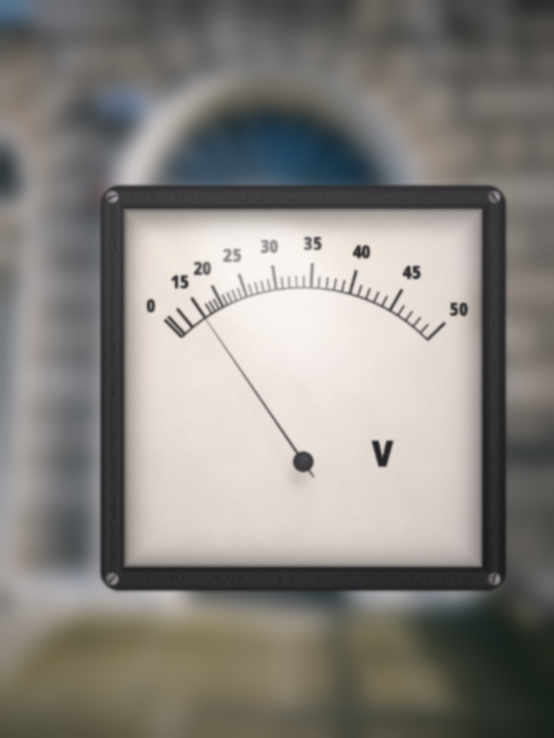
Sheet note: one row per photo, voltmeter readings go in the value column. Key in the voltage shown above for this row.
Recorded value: 15 V
